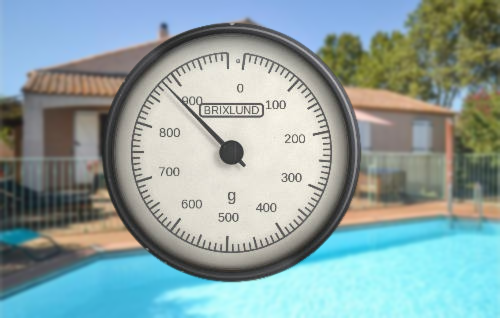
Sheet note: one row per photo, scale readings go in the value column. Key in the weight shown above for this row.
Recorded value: 880 g
